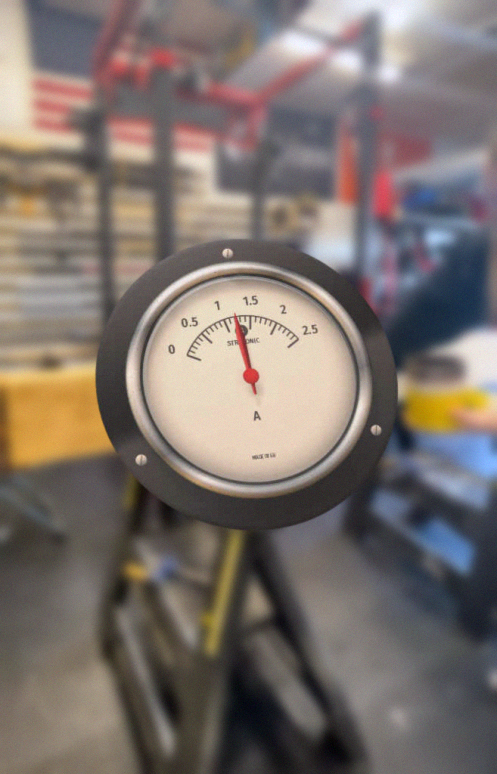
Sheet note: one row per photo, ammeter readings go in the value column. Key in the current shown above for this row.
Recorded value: 1.2 A
